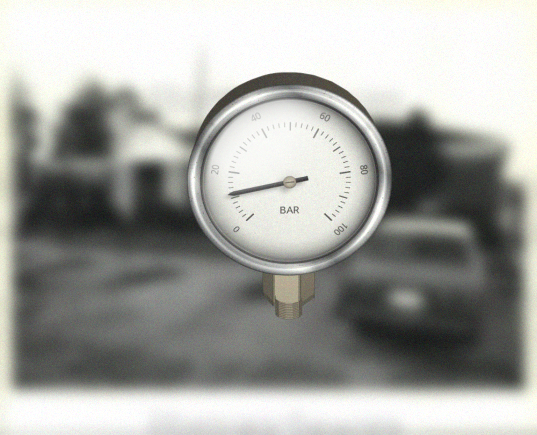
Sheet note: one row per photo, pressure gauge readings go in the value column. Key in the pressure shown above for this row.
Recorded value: 12 bar
